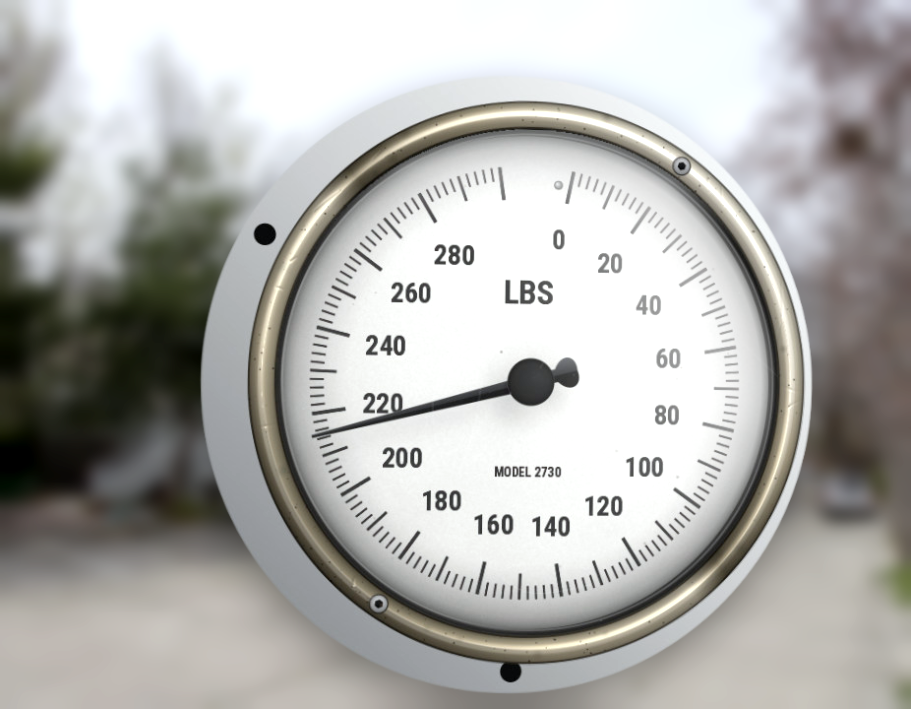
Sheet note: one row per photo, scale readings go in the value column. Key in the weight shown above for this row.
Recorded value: 215 lb
